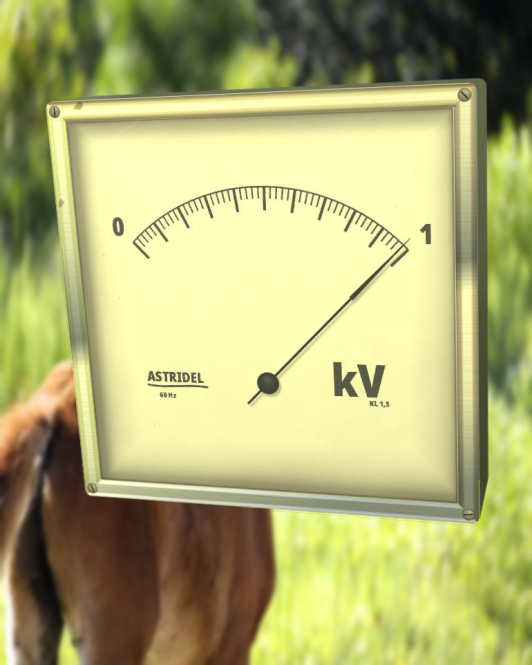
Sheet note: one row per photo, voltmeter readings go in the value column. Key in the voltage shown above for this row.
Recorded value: 0.98 kV
